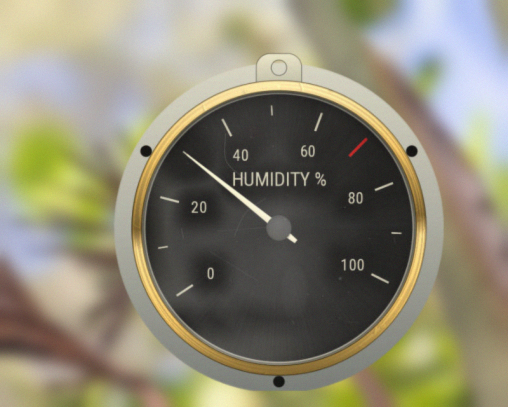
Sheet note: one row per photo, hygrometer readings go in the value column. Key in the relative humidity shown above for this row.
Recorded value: 30 %
